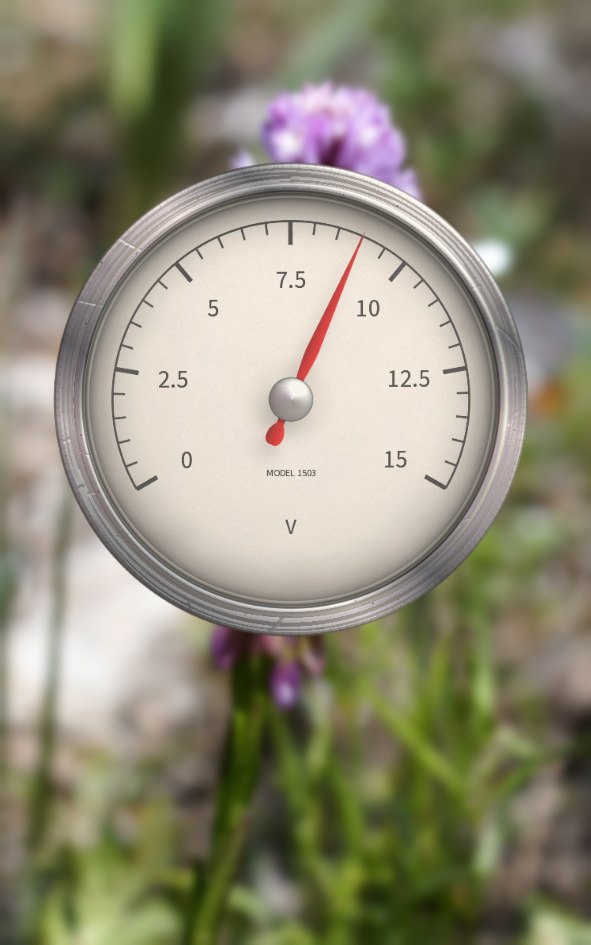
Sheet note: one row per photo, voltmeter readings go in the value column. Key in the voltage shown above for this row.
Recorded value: 9 V
